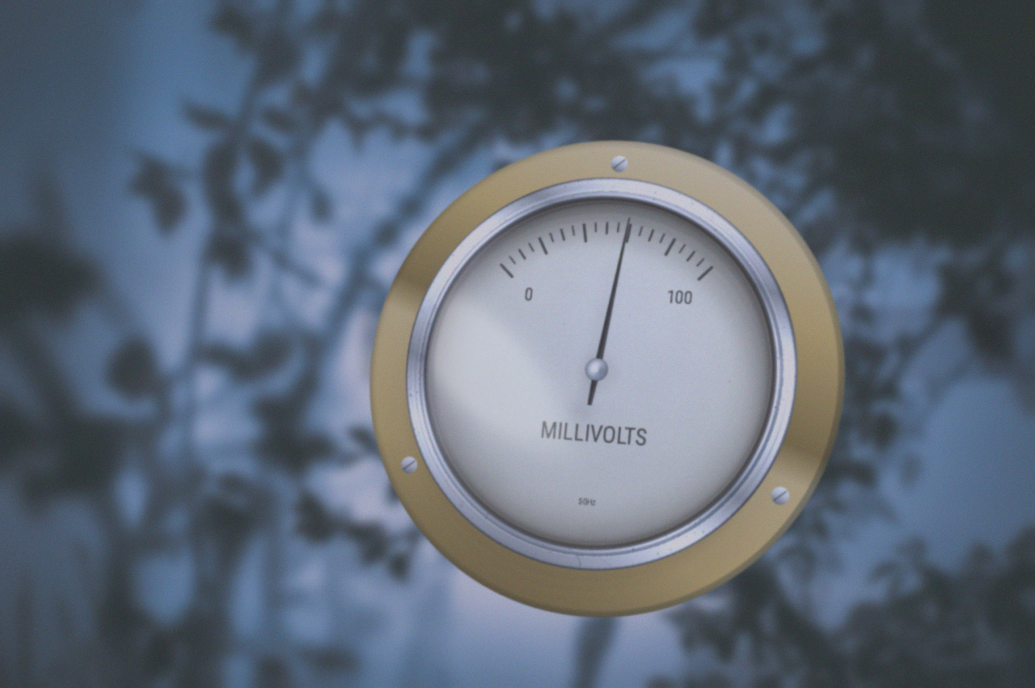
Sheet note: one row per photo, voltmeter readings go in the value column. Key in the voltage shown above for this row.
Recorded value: 60 mV
